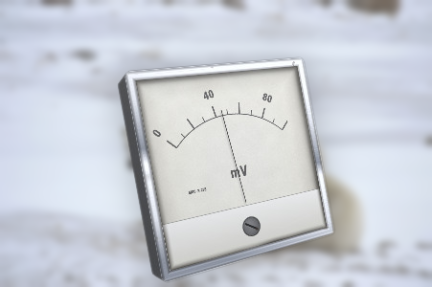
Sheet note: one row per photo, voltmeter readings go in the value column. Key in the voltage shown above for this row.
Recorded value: 45 mV
